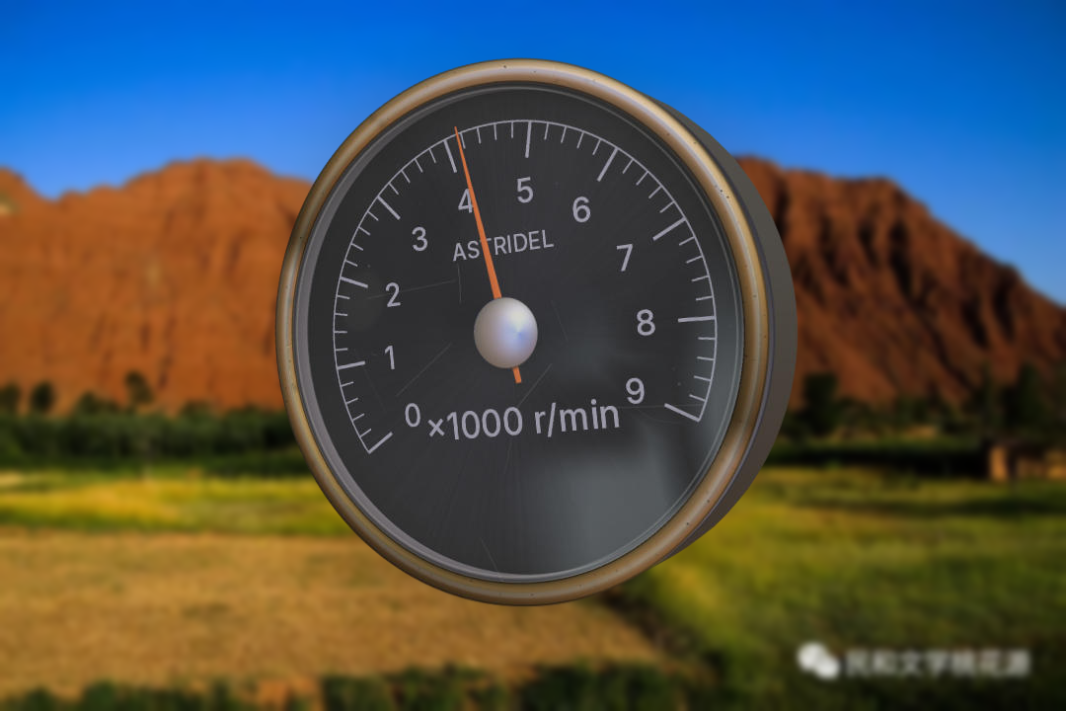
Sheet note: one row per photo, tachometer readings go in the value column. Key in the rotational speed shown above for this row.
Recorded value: 4200 rpm
